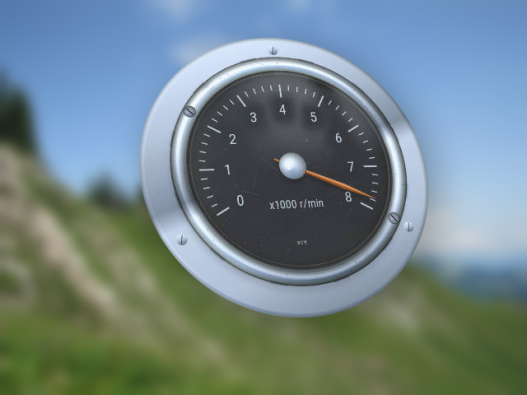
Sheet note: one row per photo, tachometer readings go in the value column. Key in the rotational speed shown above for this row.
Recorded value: 7800 rpm
